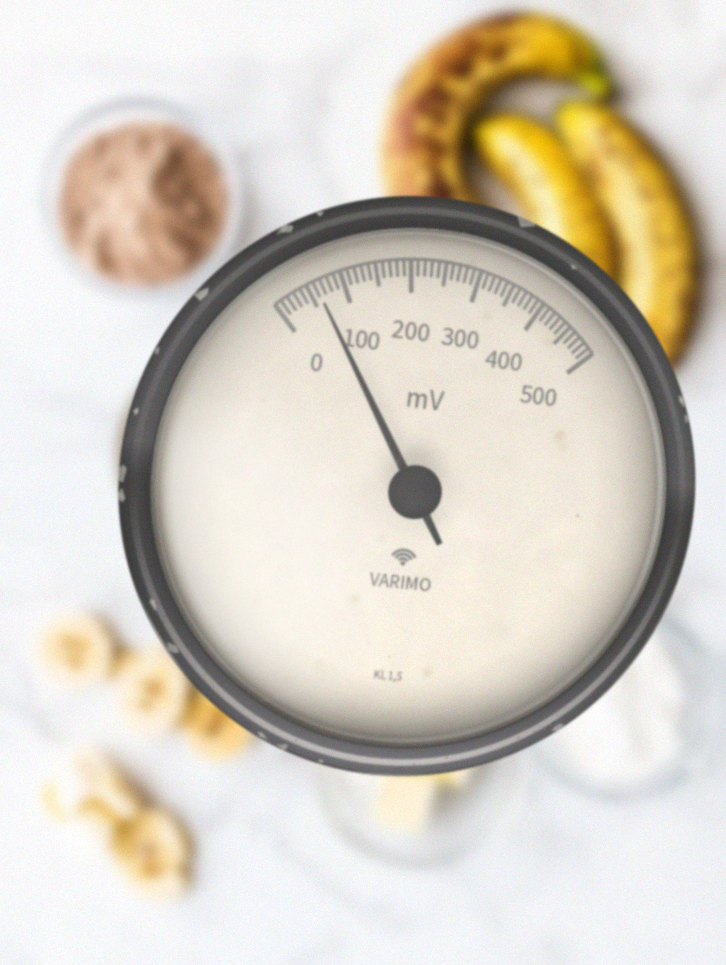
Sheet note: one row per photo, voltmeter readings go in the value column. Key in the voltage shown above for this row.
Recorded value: 60 mV
